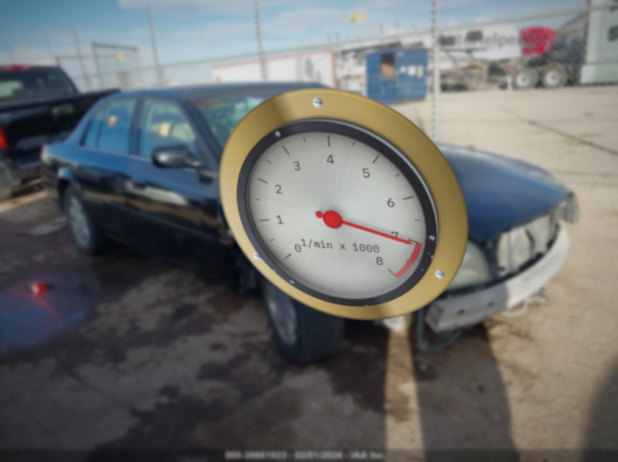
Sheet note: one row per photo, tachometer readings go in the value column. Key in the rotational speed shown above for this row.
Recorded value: 7000 rpm
